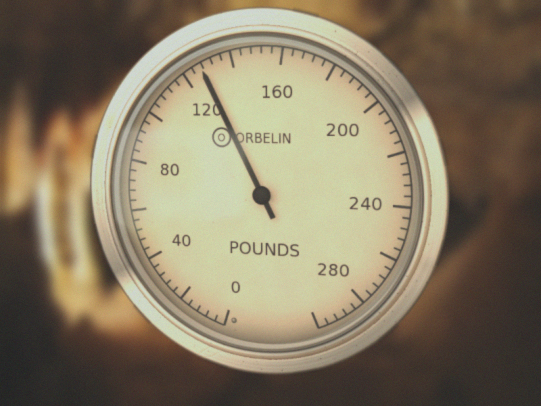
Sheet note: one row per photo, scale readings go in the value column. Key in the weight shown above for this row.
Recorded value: 128 lb
